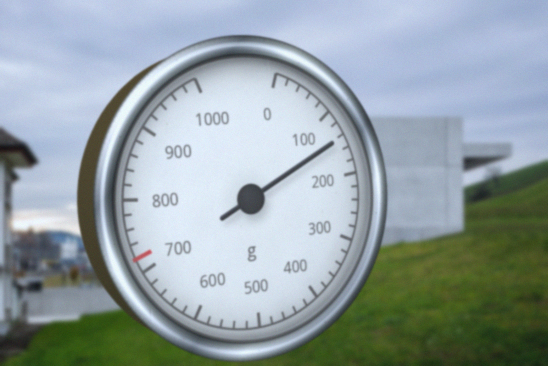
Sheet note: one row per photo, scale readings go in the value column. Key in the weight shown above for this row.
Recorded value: 140 g
